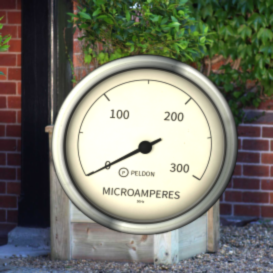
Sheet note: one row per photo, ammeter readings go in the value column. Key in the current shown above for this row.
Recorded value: 0 µA
